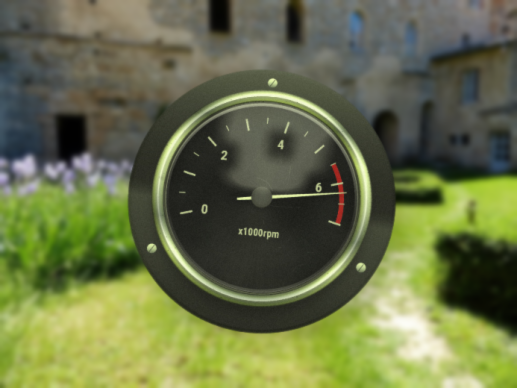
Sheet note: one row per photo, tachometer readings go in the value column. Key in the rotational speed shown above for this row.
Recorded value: 6250 rpm
